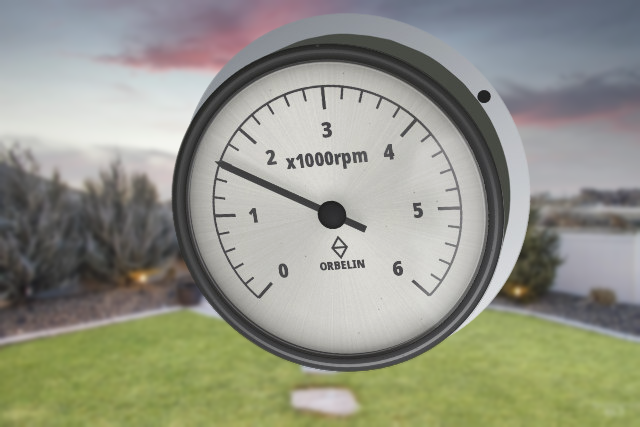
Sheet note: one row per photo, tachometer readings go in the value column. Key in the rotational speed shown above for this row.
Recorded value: 1600 rpm
